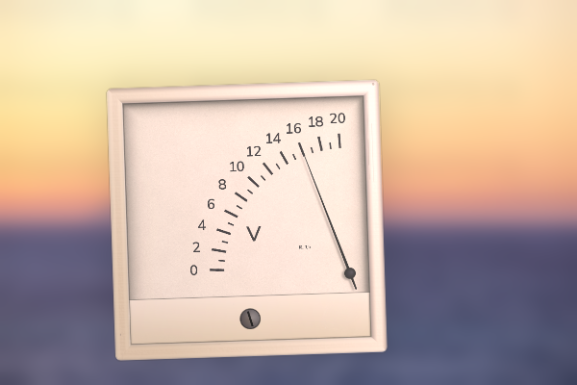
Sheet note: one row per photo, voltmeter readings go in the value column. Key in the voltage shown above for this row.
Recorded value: 16 V
